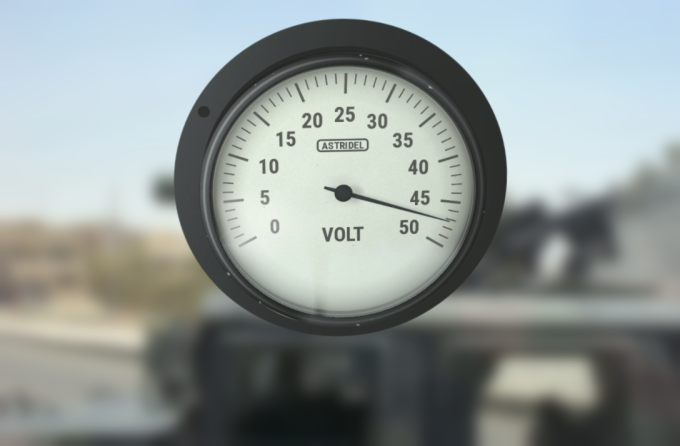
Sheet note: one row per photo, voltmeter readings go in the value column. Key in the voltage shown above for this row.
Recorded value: 47 V
